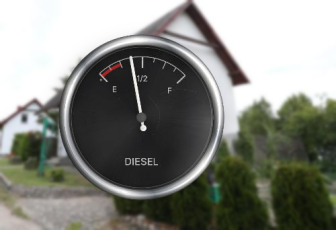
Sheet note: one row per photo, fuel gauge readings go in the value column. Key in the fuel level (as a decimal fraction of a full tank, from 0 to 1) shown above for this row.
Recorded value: 0.375
